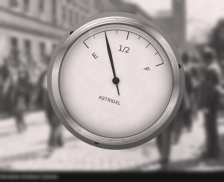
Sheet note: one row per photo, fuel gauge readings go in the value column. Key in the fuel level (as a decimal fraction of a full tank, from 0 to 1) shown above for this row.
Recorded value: 0.25
